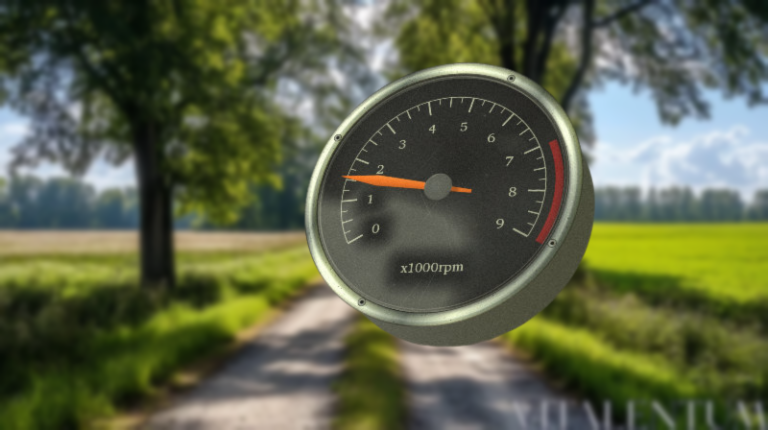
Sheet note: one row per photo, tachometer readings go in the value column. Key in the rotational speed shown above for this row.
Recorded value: 1500 rpm
